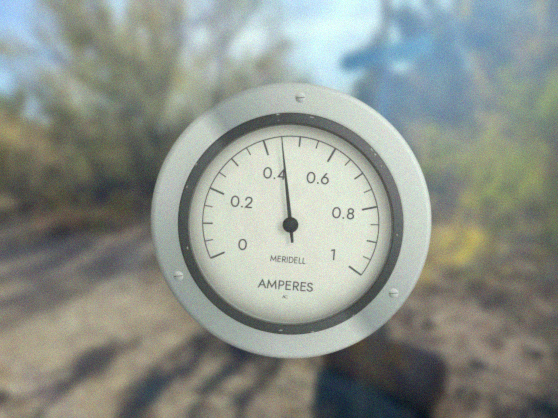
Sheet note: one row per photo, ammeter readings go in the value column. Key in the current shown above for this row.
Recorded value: 0.45 A
